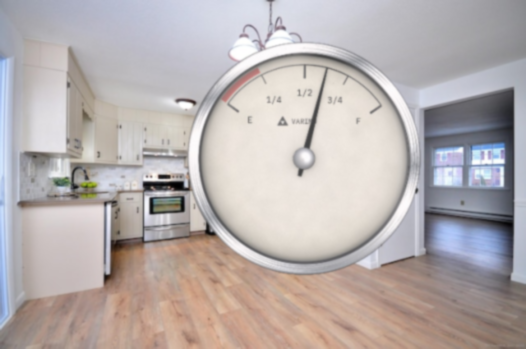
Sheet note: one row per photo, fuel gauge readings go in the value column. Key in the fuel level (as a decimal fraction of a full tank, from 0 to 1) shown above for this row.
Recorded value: 0.625
